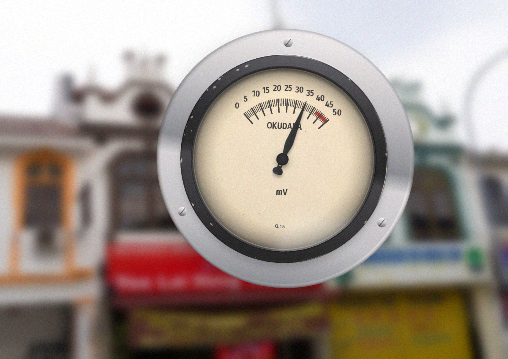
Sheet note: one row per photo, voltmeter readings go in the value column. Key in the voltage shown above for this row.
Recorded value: 35 mV
